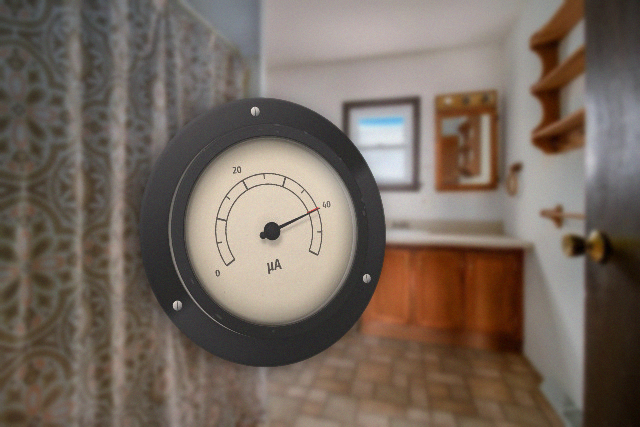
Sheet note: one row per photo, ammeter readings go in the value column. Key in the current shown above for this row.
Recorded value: 40 µA
